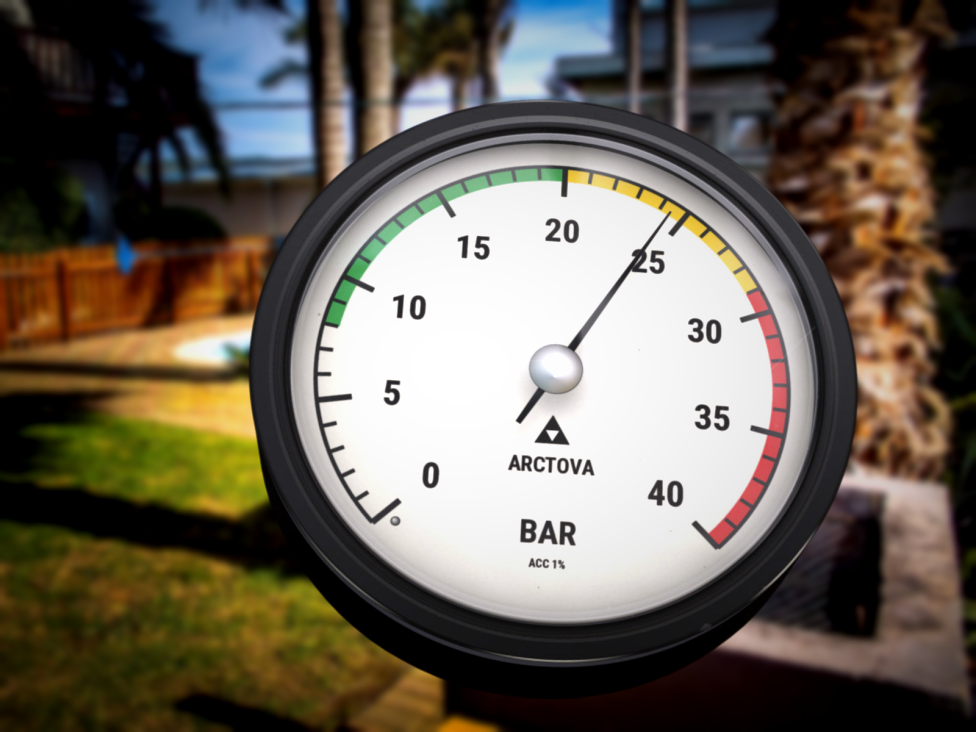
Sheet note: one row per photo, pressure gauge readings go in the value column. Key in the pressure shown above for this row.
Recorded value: 24.5 bar
